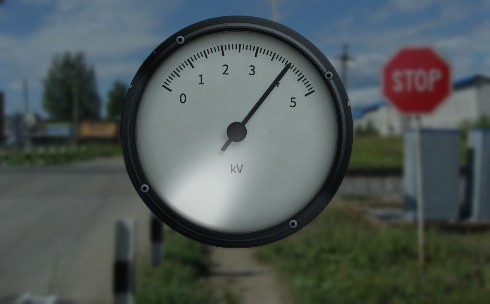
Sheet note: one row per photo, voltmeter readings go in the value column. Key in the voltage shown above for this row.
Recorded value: 4 kV
